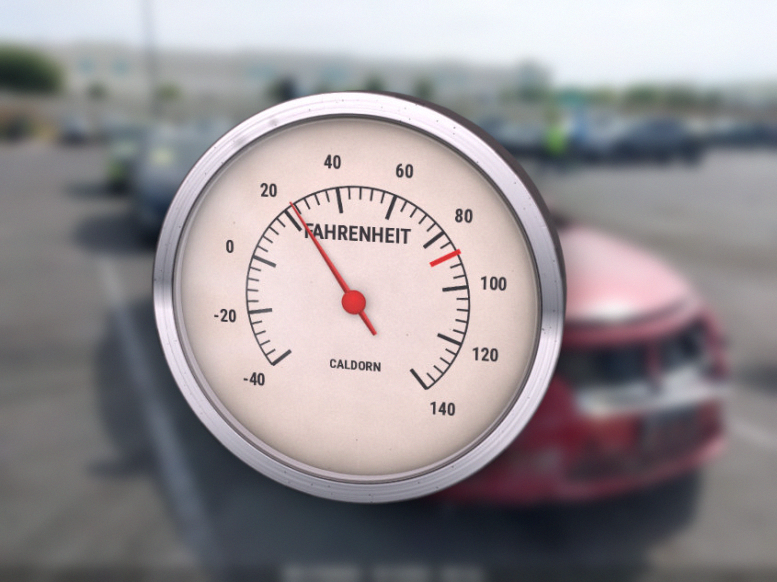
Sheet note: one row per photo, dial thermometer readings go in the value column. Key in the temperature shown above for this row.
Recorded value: 24 °F
